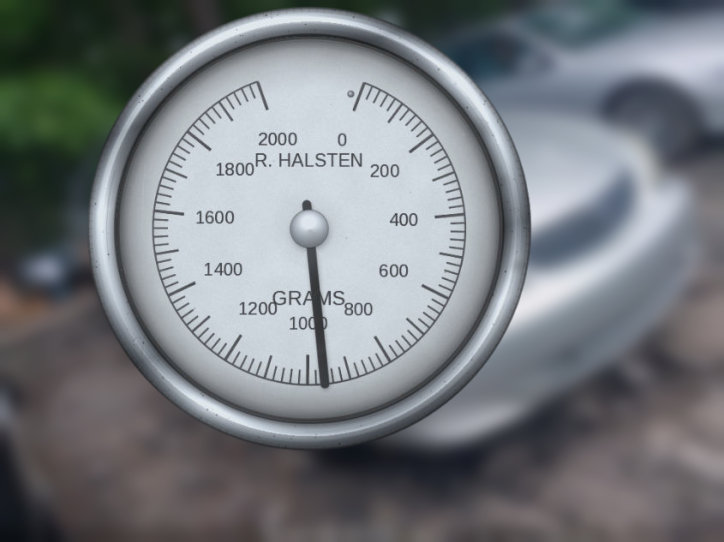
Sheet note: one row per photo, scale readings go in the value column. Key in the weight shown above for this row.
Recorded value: 960 g
